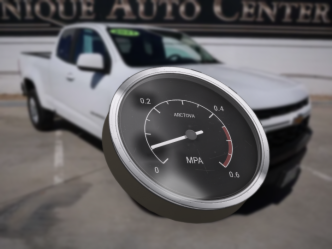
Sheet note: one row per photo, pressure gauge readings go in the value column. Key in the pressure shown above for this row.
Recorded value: 0.05 MPa
